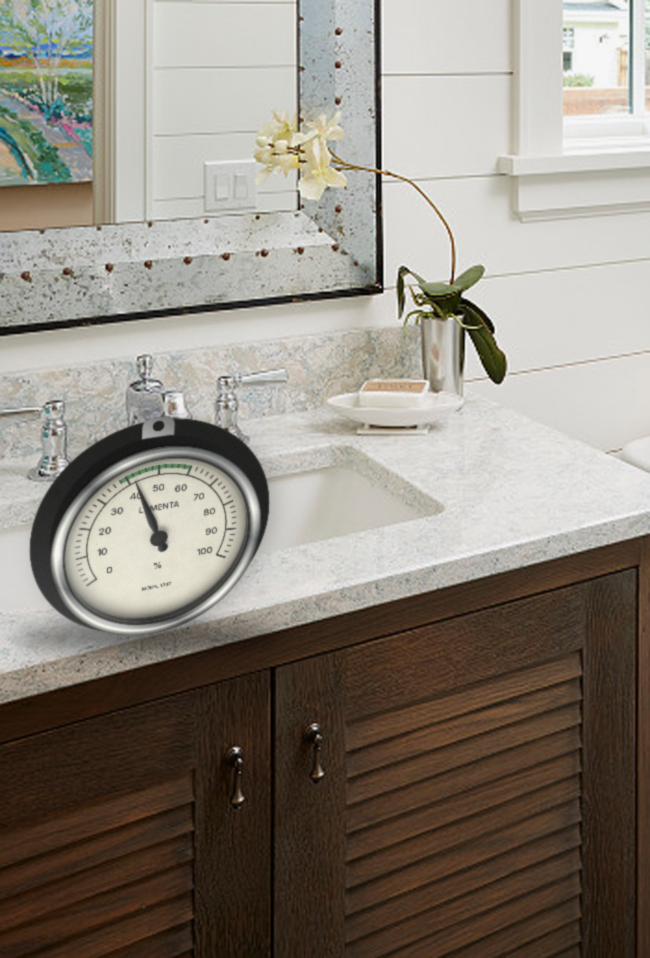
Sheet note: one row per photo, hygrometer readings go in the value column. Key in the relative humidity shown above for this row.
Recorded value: 42 %
